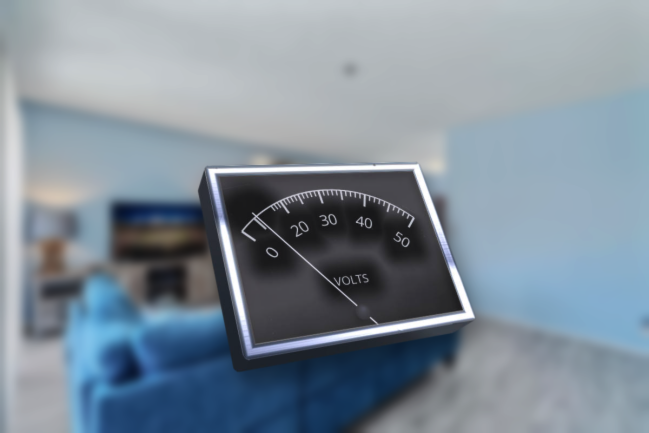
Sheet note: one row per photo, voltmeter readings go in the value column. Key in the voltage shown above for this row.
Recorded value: 10 V
